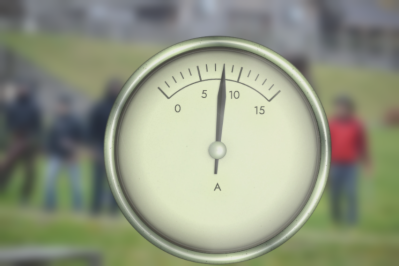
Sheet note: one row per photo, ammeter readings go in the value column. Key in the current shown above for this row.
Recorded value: 8 A
